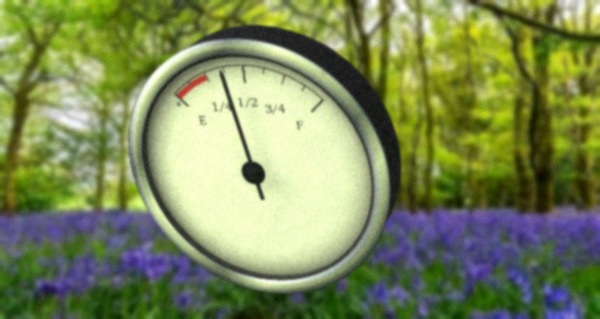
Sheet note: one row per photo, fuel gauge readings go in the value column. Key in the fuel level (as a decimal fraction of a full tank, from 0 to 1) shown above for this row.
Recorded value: 0.375
